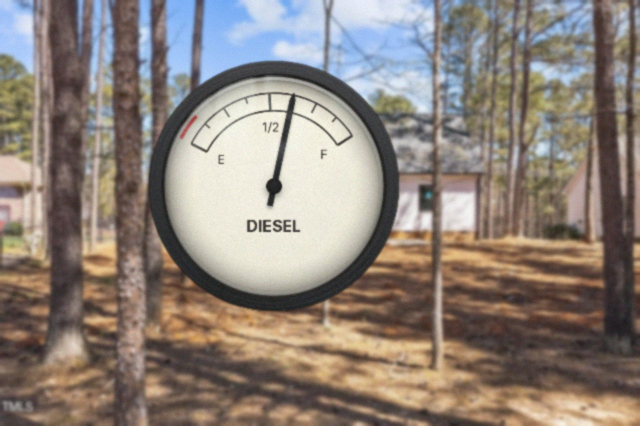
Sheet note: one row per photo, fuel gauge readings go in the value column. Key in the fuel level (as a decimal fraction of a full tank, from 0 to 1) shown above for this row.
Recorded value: 0.625
